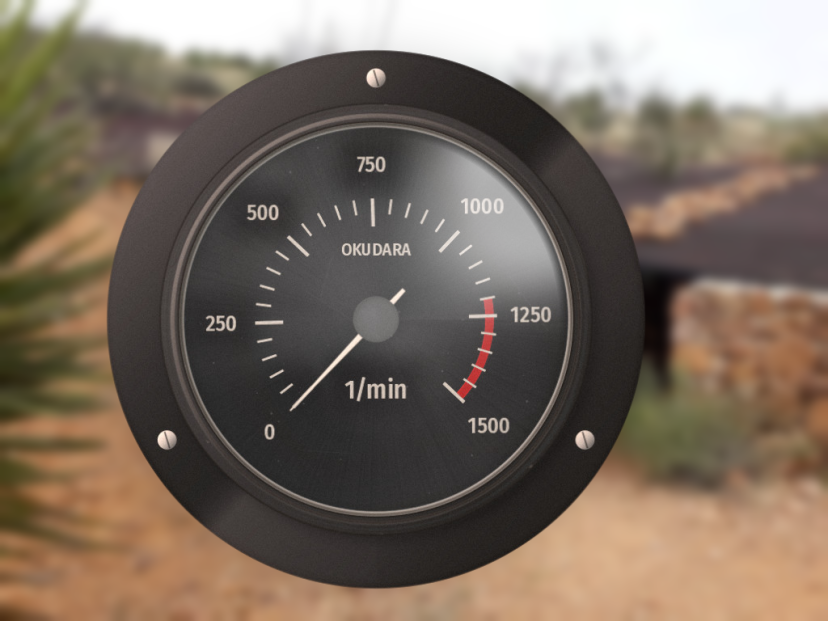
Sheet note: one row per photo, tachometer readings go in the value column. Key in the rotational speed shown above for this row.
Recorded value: 0 rpm
